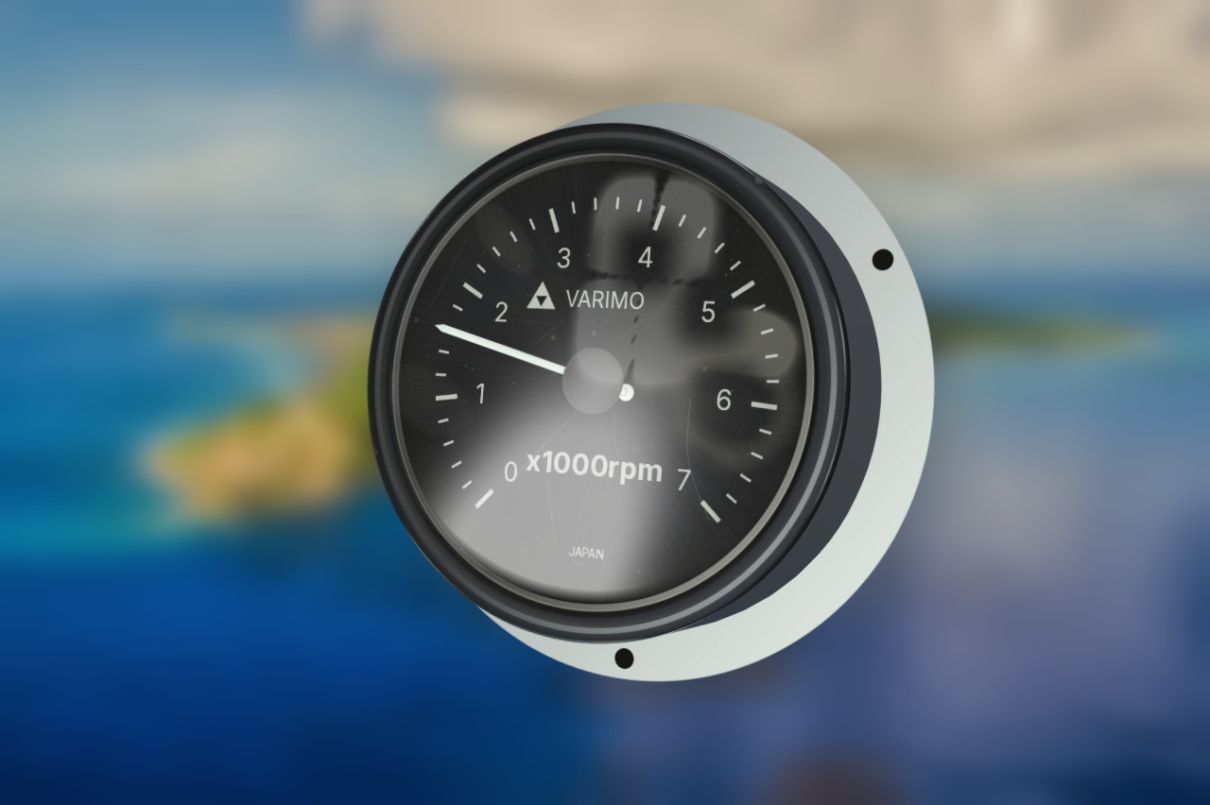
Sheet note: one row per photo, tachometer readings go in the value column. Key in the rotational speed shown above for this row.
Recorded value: 1600 rpm
